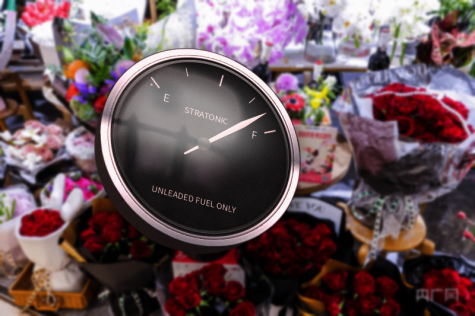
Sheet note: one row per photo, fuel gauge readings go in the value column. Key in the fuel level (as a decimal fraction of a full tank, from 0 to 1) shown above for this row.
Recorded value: 0.875
